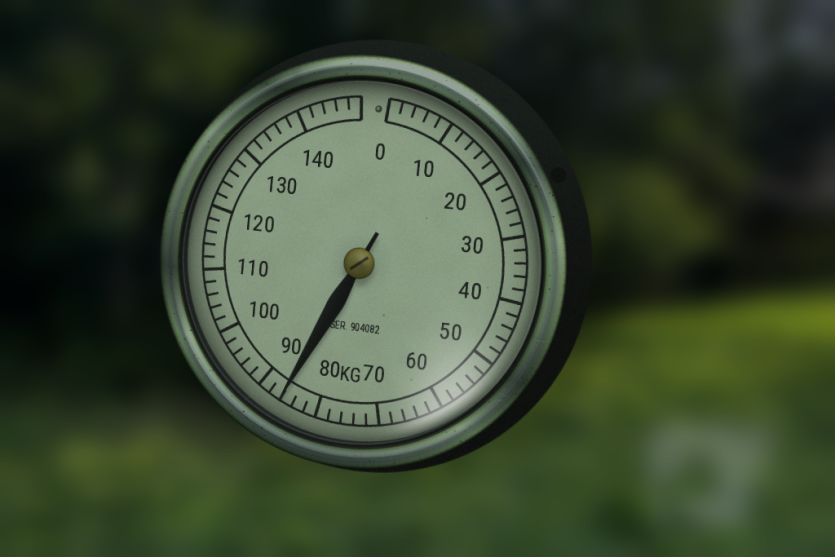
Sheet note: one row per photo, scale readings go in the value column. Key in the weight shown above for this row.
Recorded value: 86 kg
